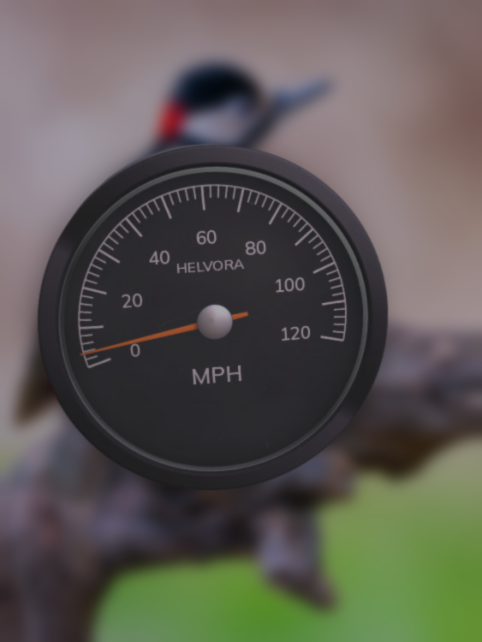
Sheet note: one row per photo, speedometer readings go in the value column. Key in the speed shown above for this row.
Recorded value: 4 mph
